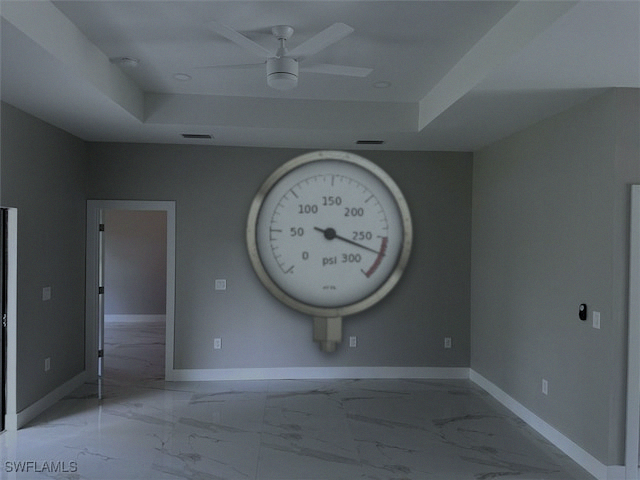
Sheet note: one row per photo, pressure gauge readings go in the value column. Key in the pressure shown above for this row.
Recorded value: 270 psi
